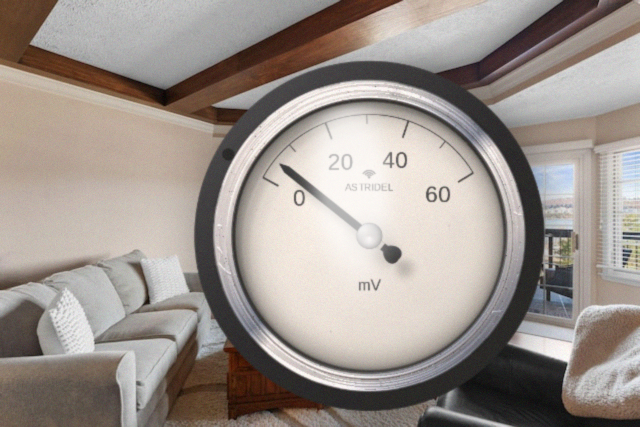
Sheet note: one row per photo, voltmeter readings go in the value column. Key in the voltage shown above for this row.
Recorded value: 5 mV
